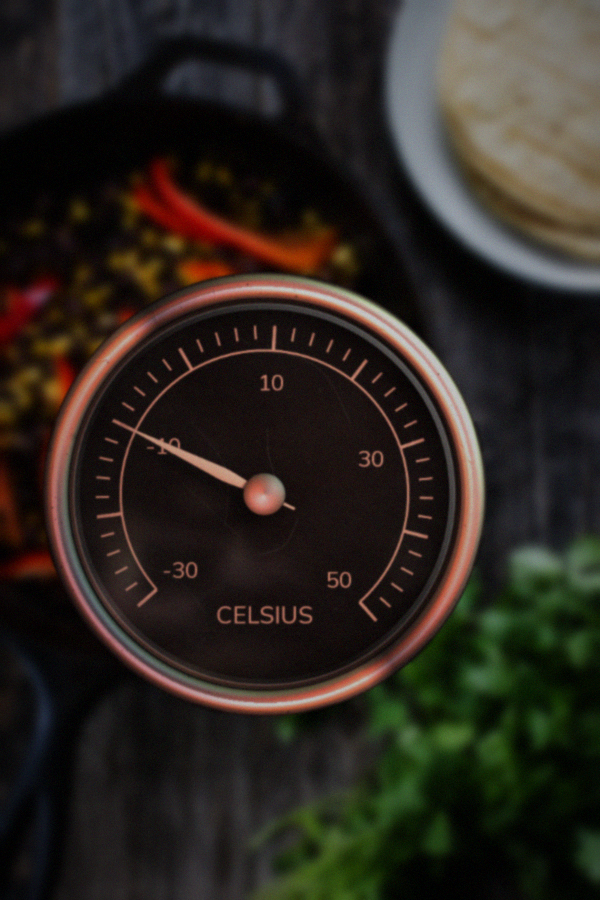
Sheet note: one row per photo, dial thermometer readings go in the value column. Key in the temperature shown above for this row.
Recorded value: -10 °C
